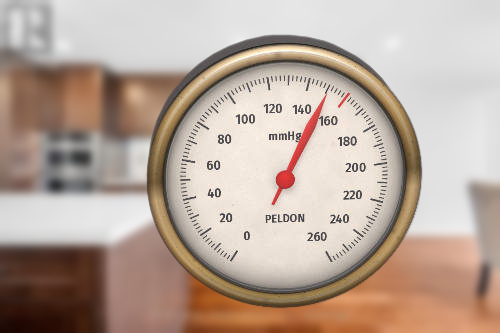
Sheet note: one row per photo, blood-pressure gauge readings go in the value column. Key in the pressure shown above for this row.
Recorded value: 150 mmHg
